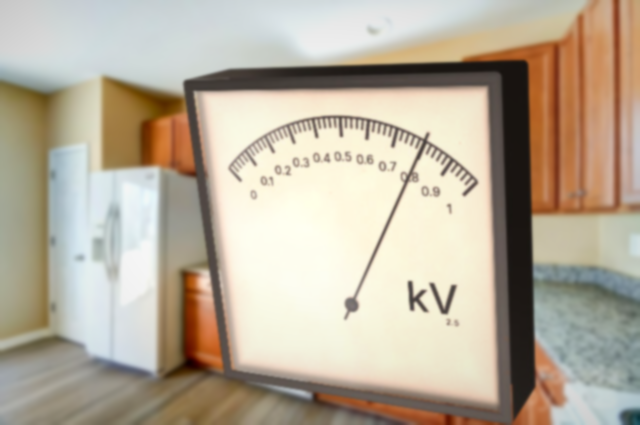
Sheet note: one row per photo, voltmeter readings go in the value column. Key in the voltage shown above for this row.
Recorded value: 0.8 kV
